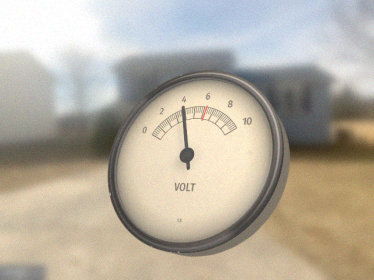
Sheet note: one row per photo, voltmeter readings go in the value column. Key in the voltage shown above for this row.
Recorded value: 4 V
